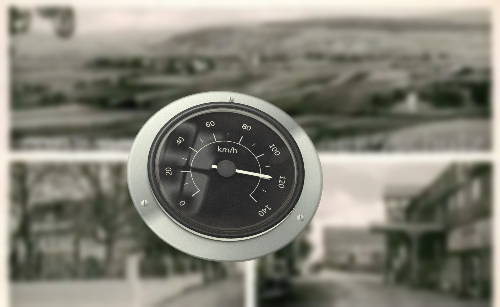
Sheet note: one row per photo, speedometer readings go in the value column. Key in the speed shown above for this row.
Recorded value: 120 km/h
